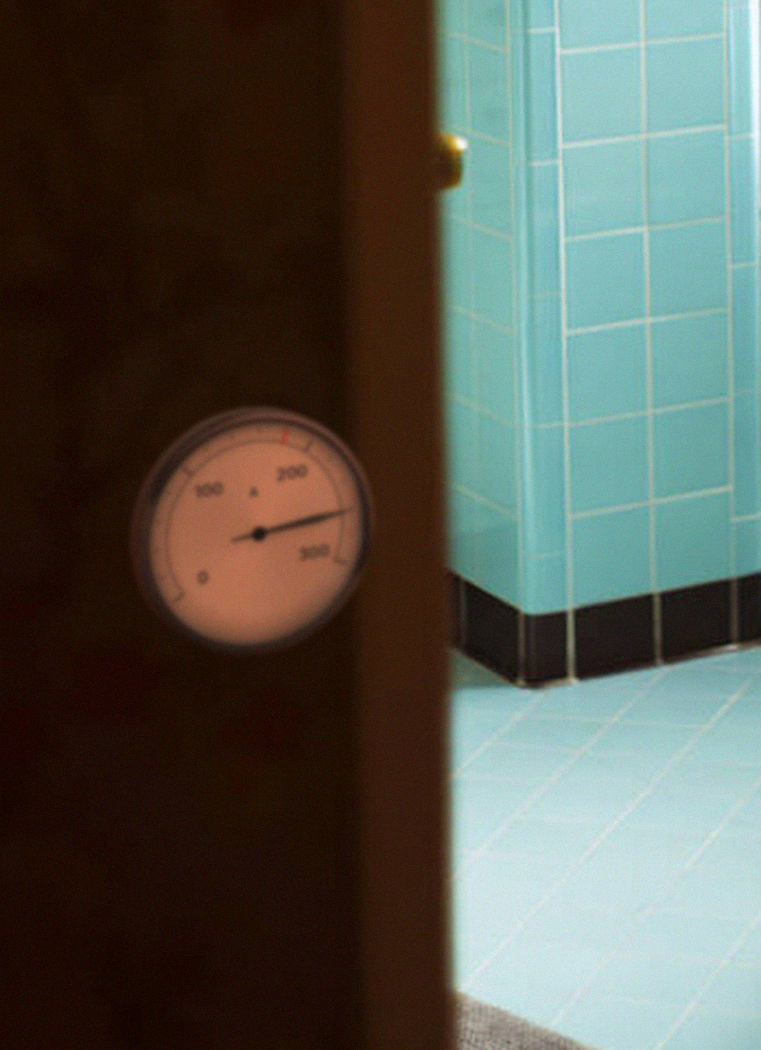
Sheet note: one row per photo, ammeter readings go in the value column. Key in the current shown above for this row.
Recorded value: 260 A
